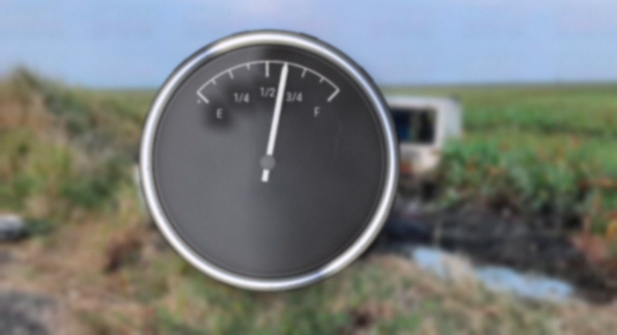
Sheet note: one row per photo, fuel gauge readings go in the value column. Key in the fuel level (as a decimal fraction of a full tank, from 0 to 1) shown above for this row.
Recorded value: 0.625
